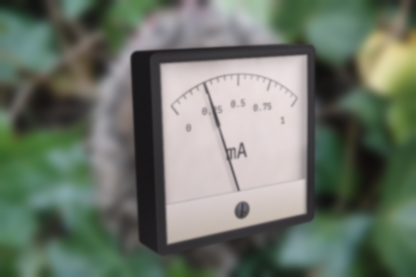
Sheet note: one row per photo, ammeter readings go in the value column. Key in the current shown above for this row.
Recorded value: 0.25 mA
